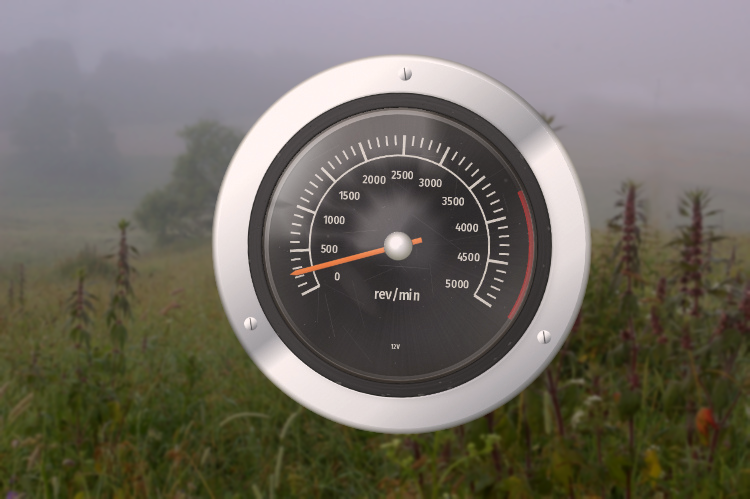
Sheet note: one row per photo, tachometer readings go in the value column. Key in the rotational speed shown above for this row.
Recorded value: 250 rpm
